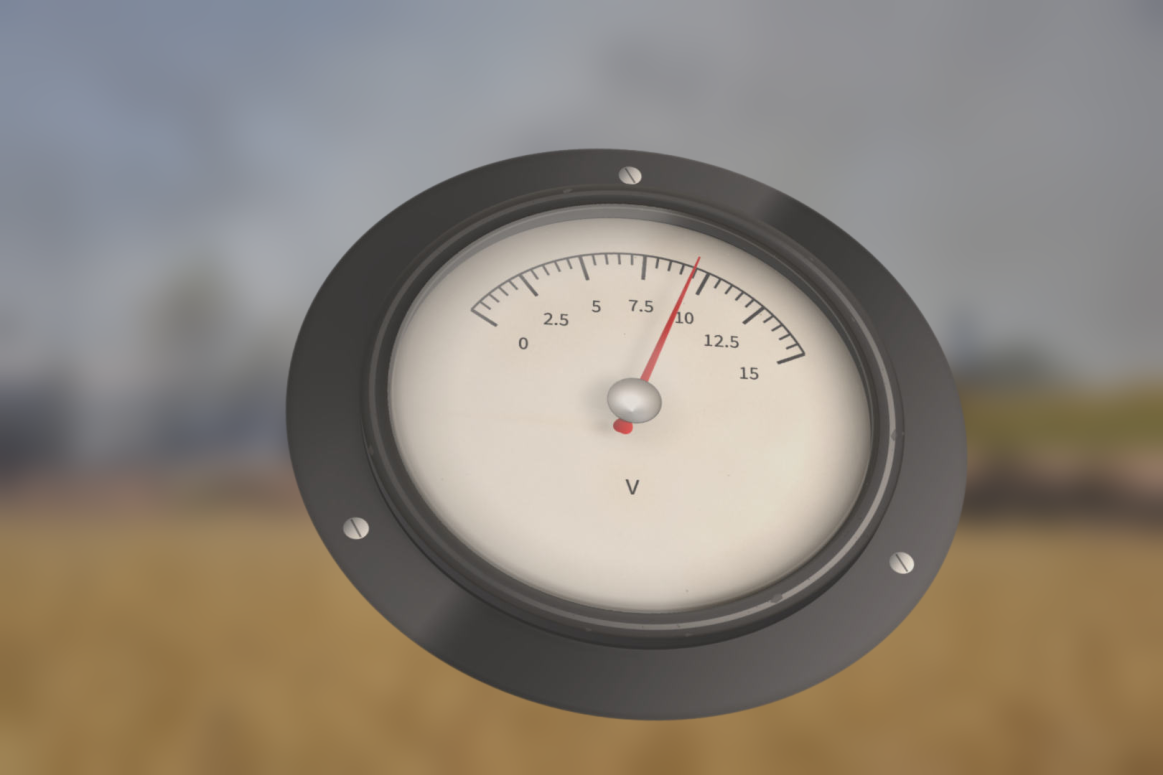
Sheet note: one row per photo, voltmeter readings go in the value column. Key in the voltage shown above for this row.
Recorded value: 9.5 V
